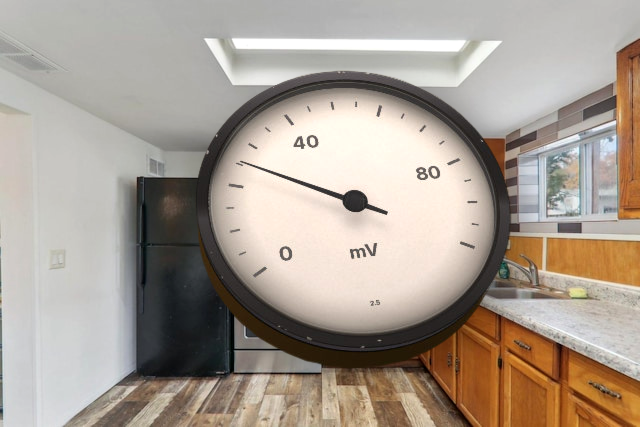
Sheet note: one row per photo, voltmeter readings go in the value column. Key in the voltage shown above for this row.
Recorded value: 25 mV
